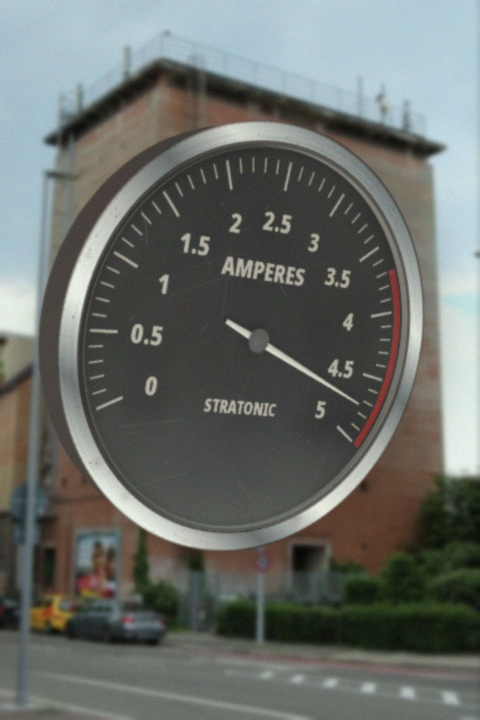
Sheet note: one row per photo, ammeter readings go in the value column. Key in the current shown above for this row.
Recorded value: 4.75 A
